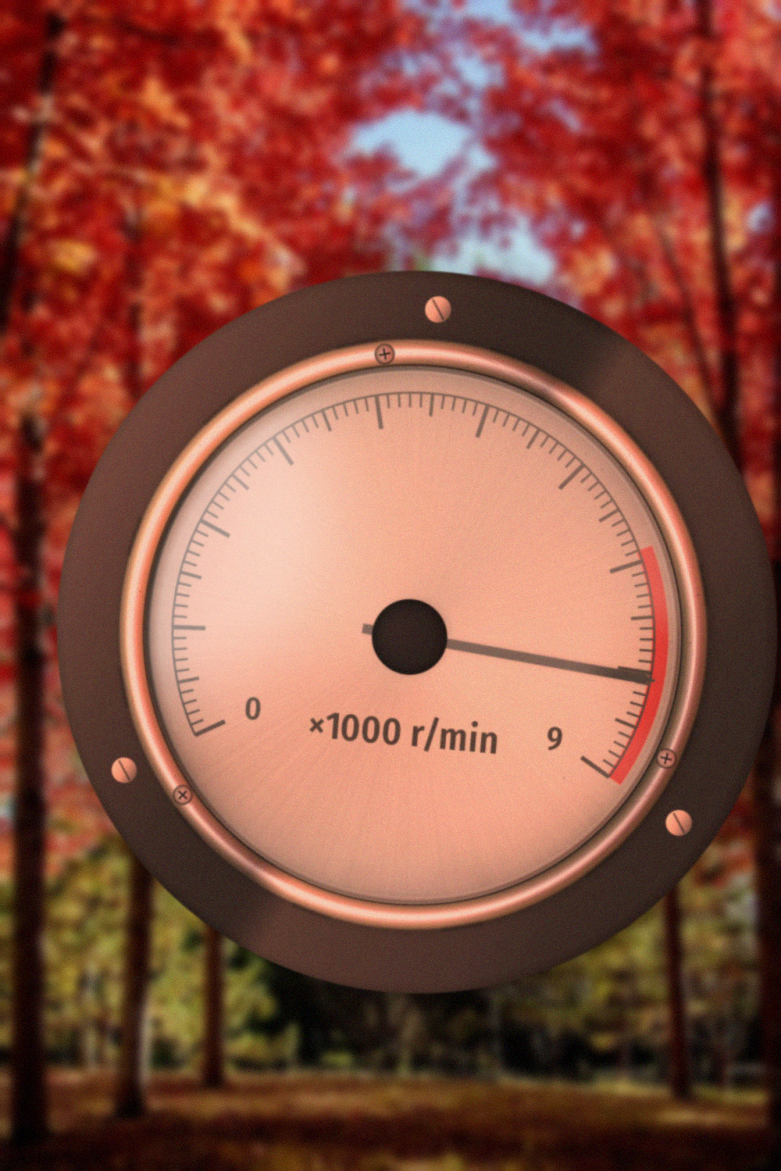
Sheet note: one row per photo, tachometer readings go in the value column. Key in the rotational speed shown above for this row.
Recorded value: 8050 rpm
